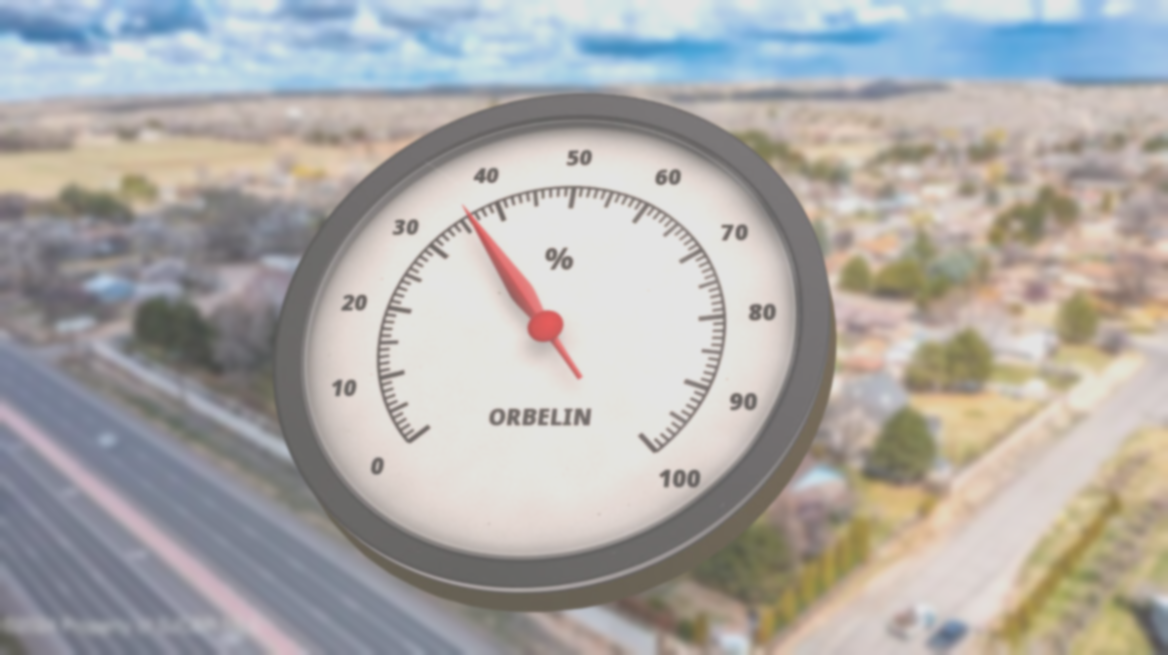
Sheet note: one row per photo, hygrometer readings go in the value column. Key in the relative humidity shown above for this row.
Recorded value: 36 %
